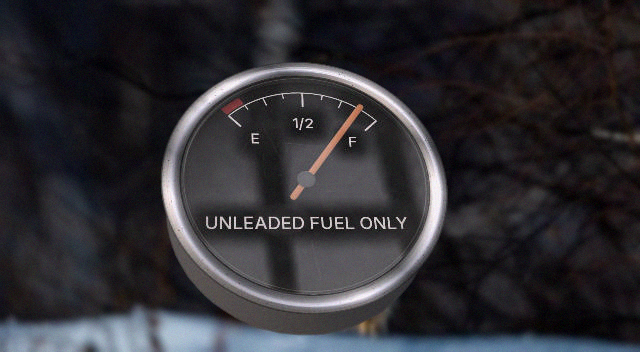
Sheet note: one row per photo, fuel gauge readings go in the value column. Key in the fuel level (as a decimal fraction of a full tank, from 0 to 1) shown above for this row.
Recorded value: 0.875
